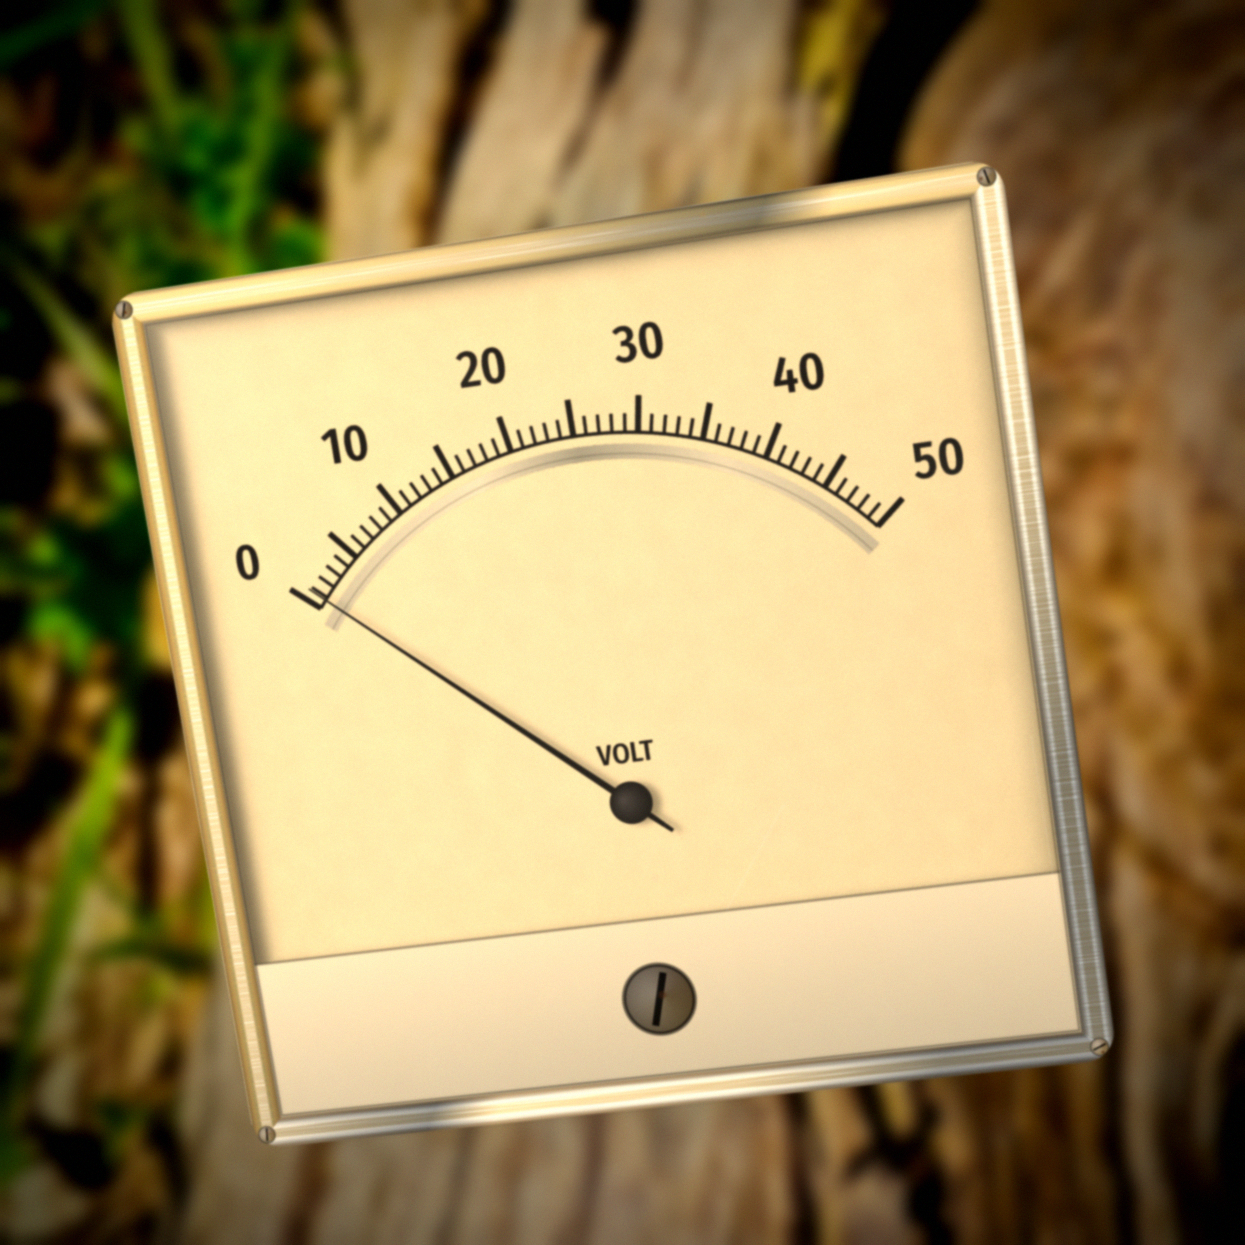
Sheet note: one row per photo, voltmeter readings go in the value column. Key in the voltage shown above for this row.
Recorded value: 1 V
